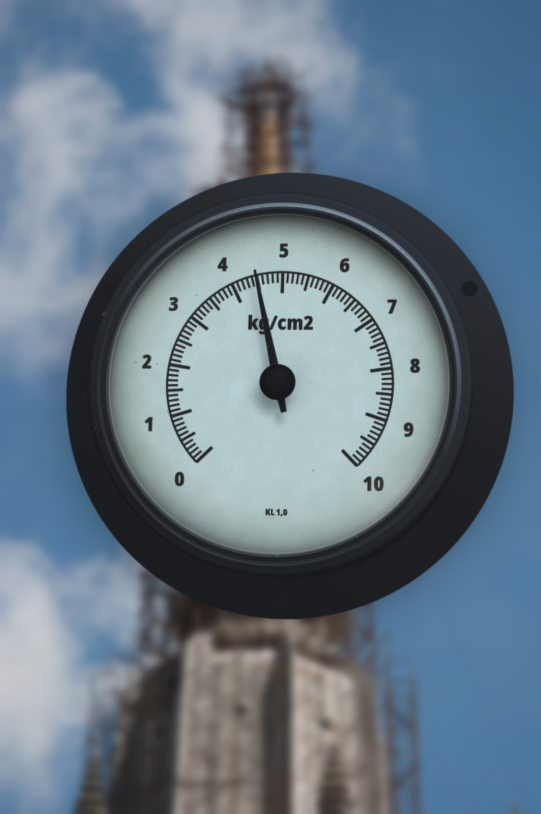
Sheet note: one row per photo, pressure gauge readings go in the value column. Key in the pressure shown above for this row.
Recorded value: 4.5 kg/cm²
